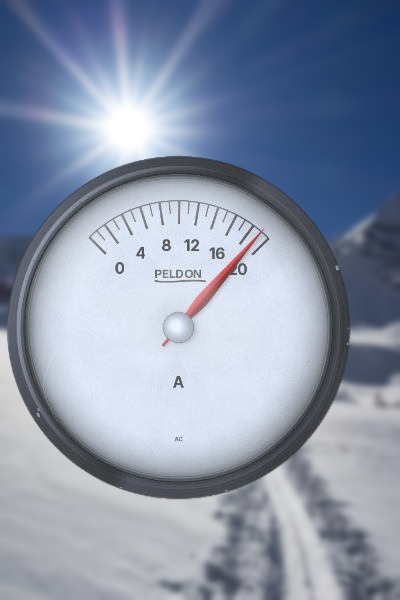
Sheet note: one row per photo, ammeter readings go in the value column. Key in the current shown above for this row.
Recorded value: 19 A
